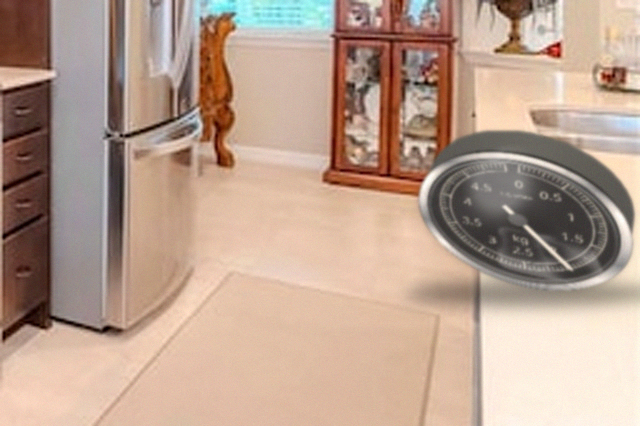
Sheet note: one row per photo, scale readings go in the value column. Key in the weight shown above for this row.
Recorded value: 2 kg
